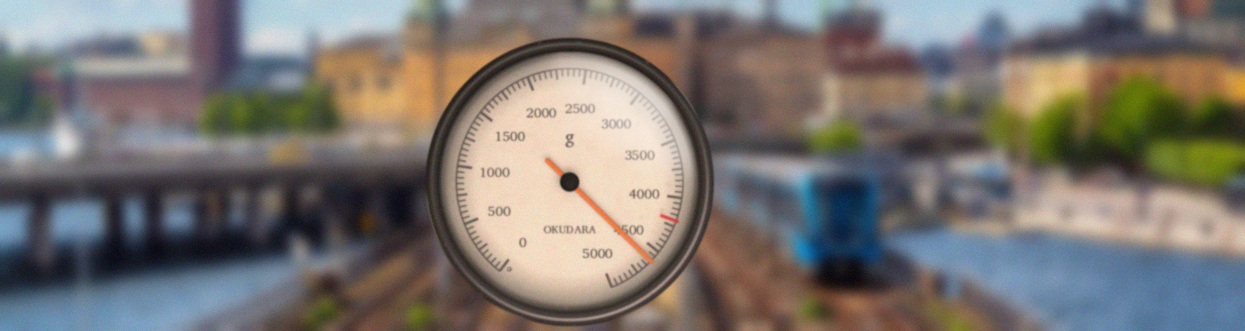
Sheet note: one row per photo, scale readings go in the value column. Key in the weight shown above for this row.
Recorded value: 4600 g
